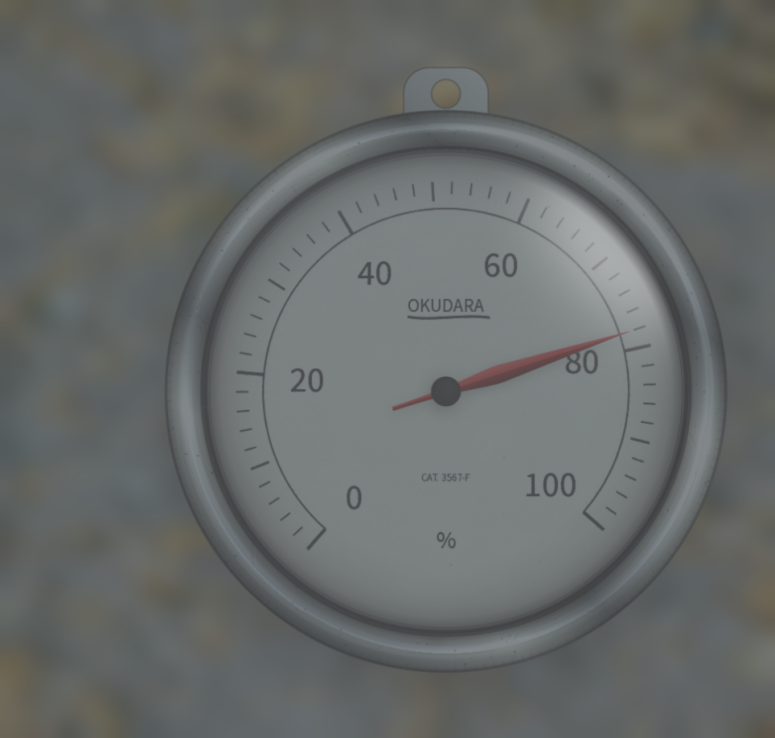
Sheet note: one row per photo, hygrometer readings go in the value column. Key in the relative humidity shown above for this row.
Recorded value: 78 %
